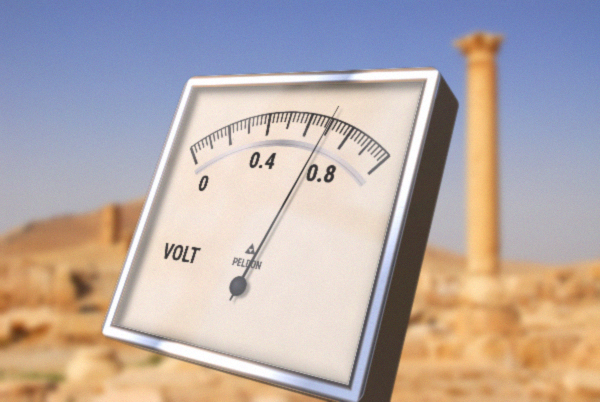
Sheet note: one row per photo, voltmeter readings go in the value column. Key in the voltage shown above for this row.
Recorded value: 0.7 V
